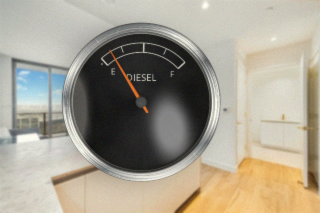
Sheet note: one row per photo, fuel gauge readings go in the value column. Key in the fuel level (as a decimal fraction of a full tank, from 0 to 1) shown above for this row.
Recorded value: 0.125
